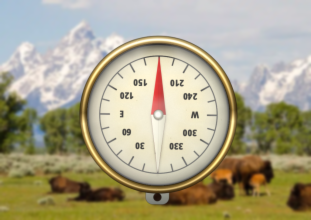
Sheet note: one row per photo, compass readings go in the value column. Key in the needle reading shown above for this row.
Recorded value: 180 °
